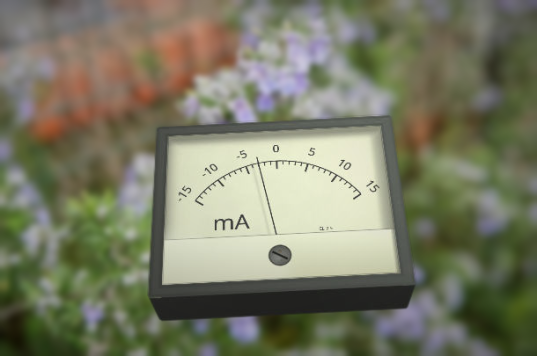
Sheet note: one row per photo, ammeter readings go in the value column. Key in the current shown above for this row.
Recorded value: -3 mA
